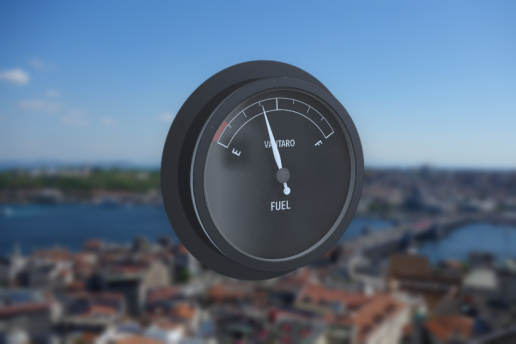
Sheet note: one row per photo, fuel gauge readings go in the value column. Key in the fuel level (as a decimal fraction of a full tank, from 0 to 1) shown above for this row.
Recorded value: 0.375
